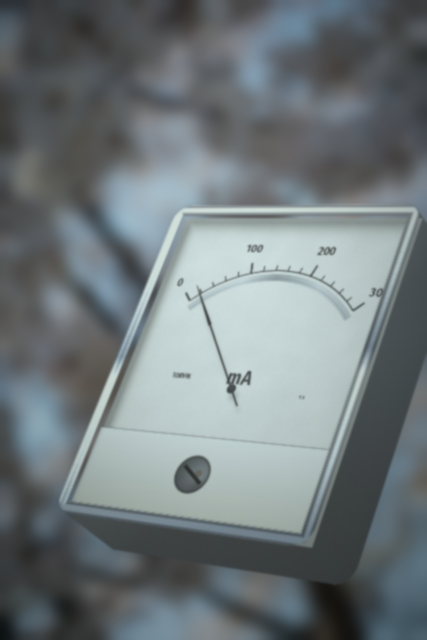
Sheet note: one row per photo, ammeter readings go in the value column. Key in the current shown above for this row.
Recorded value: 20 mA
